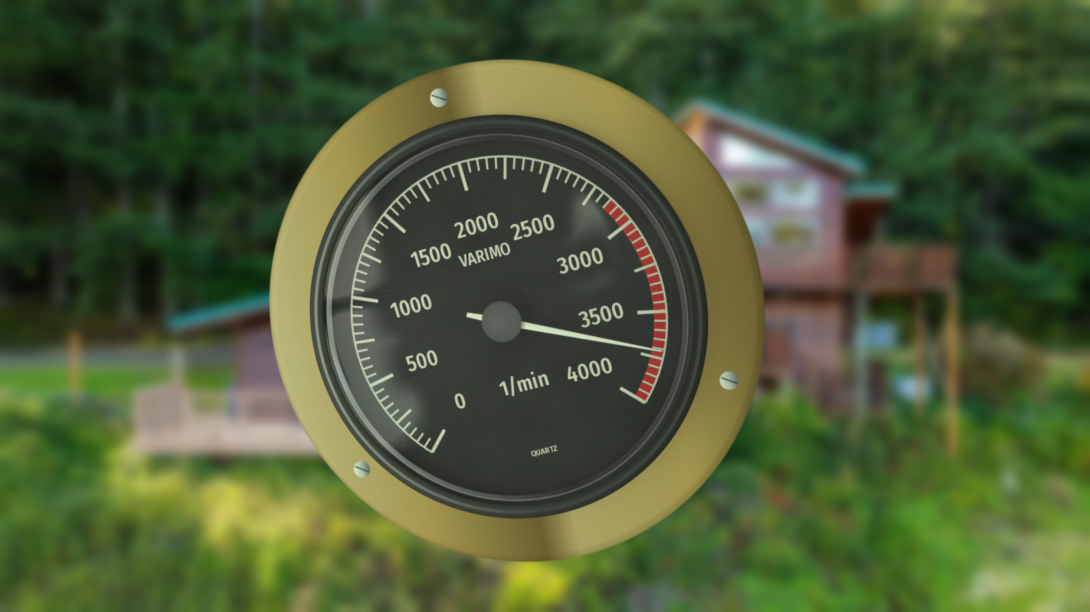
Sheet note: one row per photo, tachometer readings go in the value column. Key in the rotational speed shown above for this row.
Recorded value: 3700 rpm
